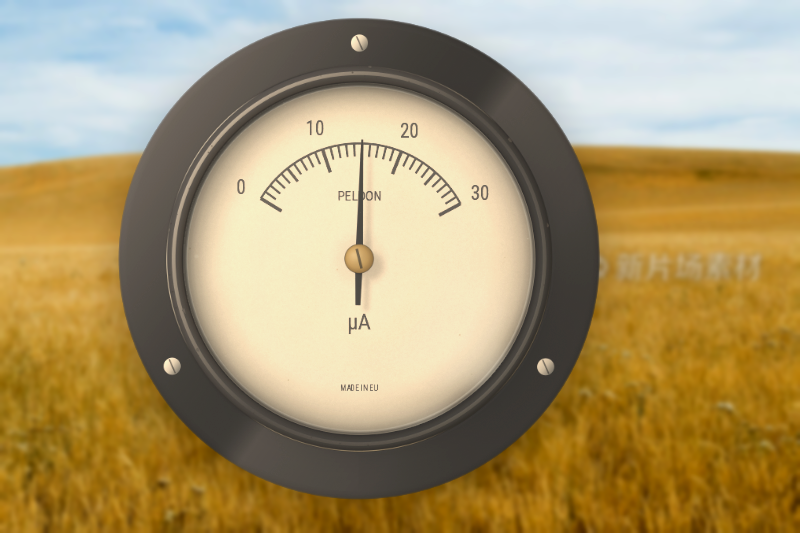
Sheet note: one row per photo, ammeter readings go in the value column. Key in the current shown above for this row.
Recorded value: 15 µA
